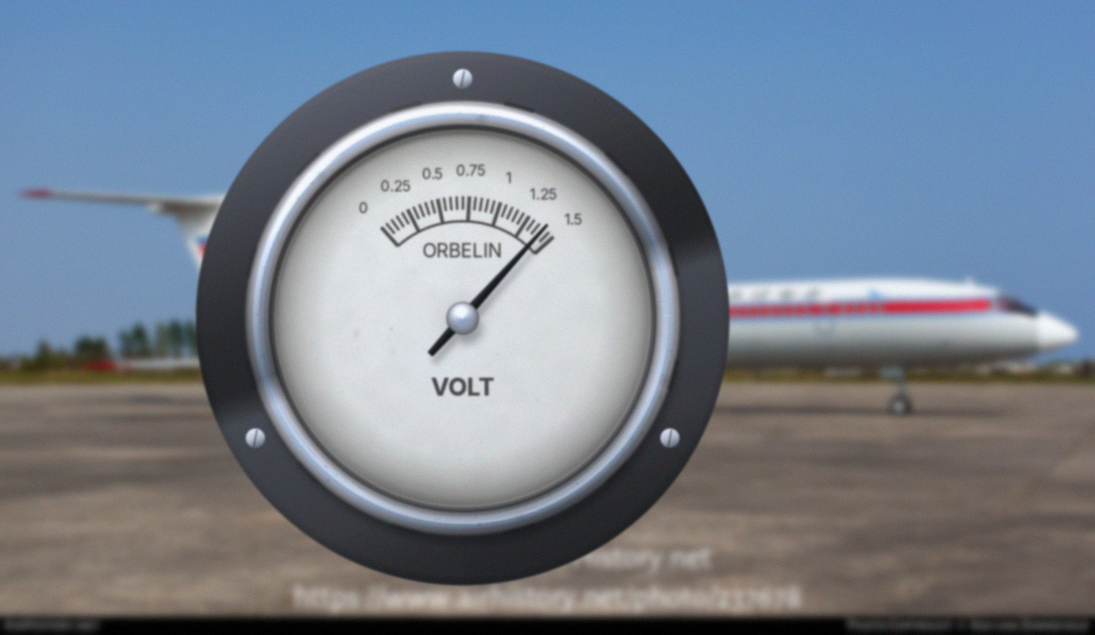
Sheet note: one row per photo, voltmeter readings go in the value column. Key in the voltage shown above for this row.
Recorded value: 1.4 V
